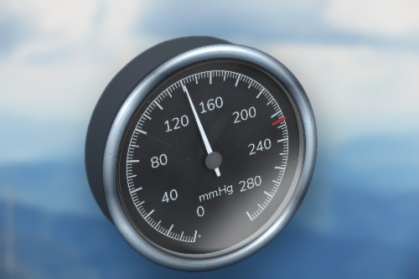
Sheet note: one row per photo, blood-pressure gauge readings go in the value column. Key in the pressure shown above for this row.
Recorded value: 140 mmHg
